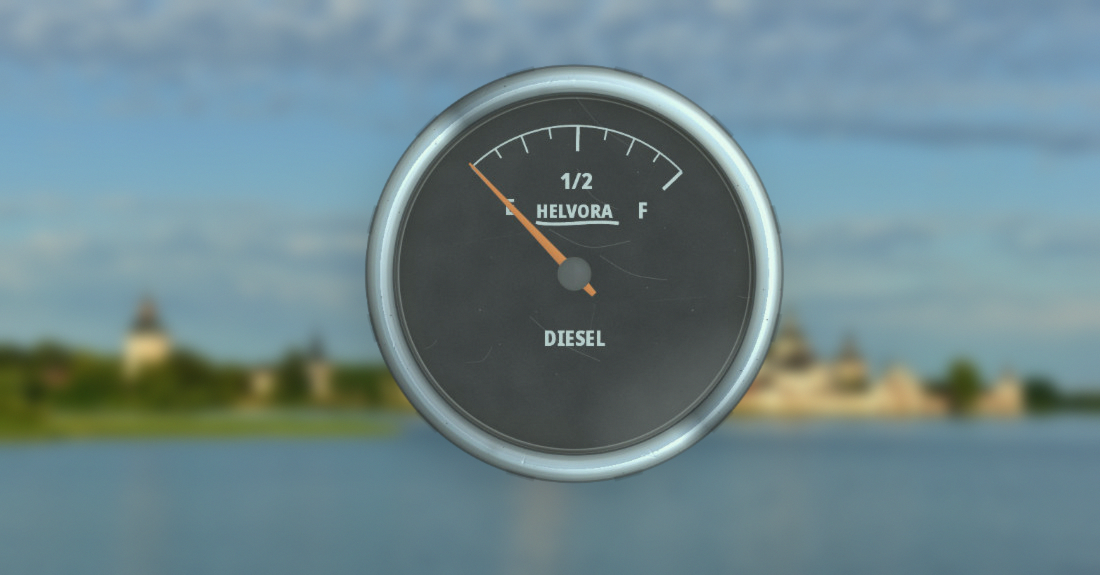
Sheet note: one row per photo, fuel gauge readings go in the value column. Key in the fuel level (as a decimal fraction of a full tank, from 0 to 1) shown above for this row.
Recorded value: 0
